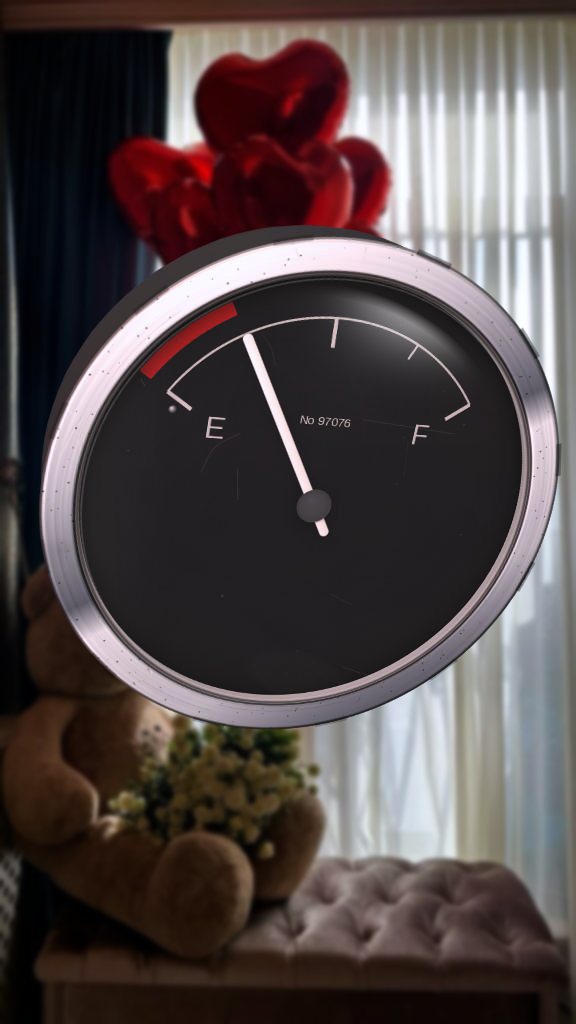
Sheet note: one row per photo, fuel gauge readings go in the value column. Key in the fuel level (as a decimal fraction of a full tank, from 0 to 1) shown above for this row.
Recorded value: 0.25
